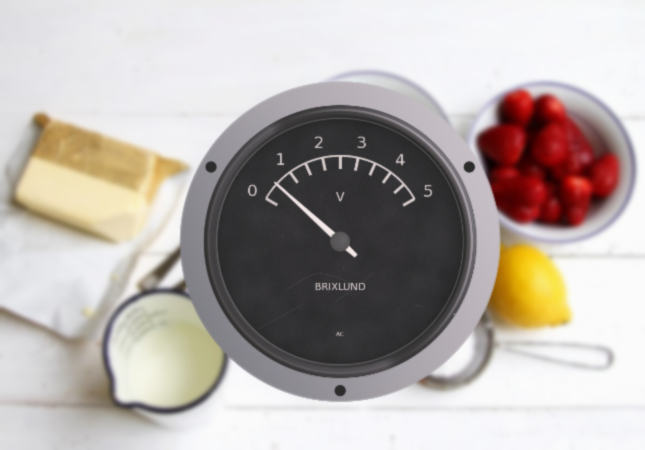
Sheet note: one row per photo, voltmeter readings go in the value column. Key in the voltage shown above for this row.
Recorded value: 0.5 V
